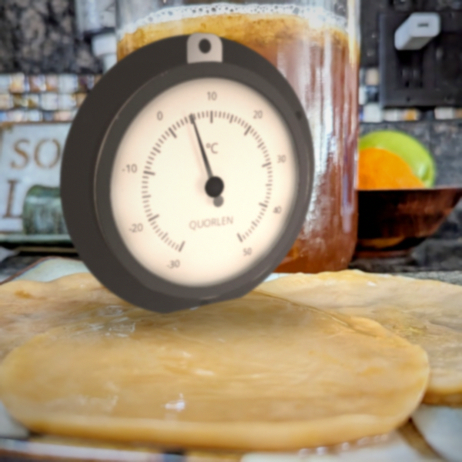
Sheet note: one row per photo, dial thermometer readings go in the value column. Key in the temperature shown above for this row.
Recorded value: 5 °C
